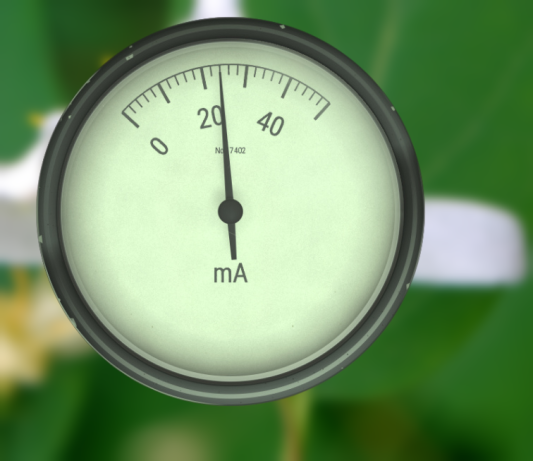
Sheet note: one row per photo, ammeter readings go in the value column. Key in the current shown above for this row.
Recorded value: 24 mA
